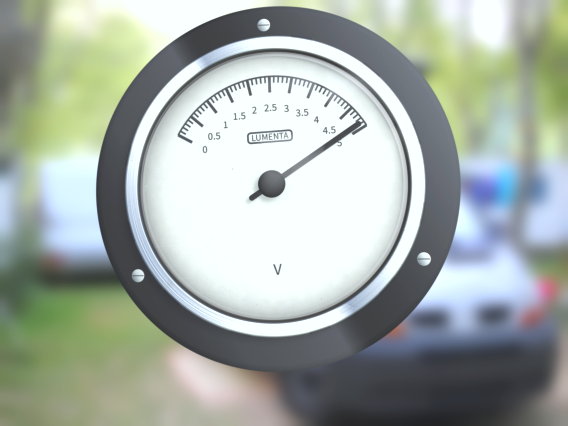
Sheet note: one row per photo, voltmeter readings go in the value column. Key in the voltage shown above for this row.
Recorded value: 4.9 V
